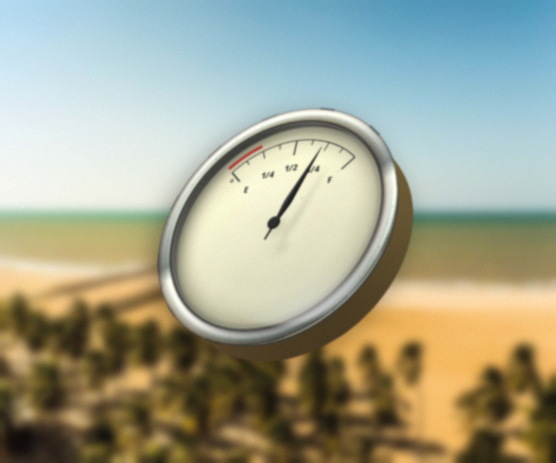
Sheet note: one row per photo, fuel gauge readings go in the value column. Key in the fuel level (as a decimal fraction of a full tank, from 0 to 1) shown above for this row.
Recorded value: 0.75
